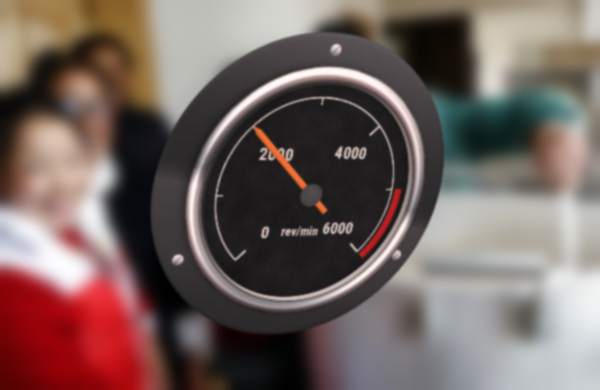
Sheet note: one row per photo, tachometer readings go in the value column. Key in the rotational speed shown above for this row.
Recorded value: 2000 rpm
